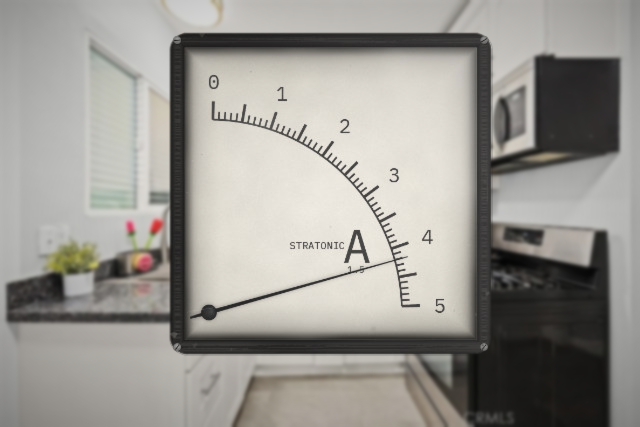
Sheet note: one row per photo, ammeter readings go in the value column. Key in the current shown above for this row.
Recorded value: 4.2 A
